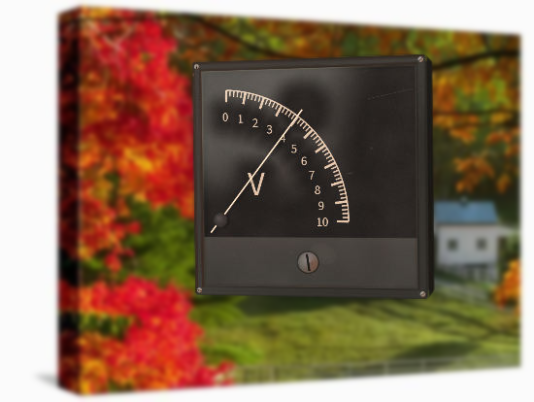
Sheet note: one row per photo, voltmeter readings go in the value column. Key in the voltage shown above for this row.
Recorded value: 4 V
